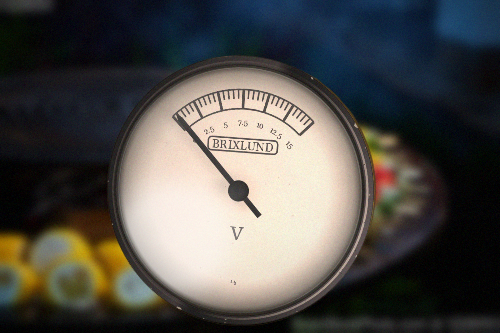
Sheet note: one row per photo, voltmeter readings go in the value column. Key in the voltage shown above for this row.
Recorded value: 0.5 V
